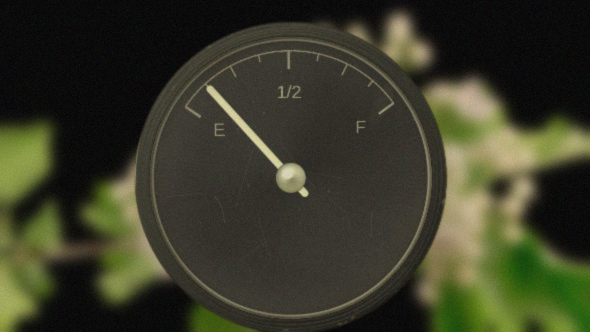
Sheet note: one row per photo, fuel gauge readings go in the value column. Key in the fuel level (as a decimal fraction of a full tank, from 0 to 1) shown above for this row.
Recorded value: 0.125
